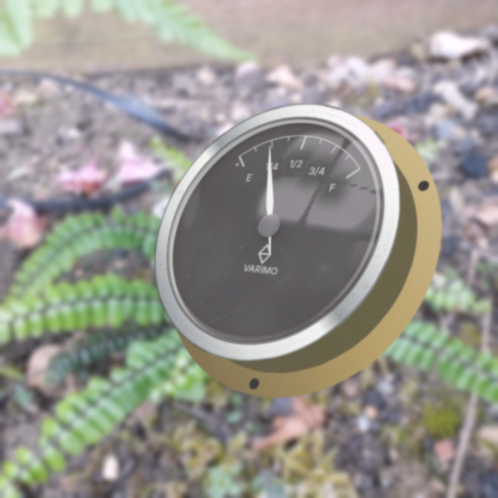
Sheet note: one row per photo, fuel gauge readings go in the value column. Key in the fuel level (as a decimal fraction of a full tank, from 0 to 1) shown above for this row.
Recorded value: 0.25
